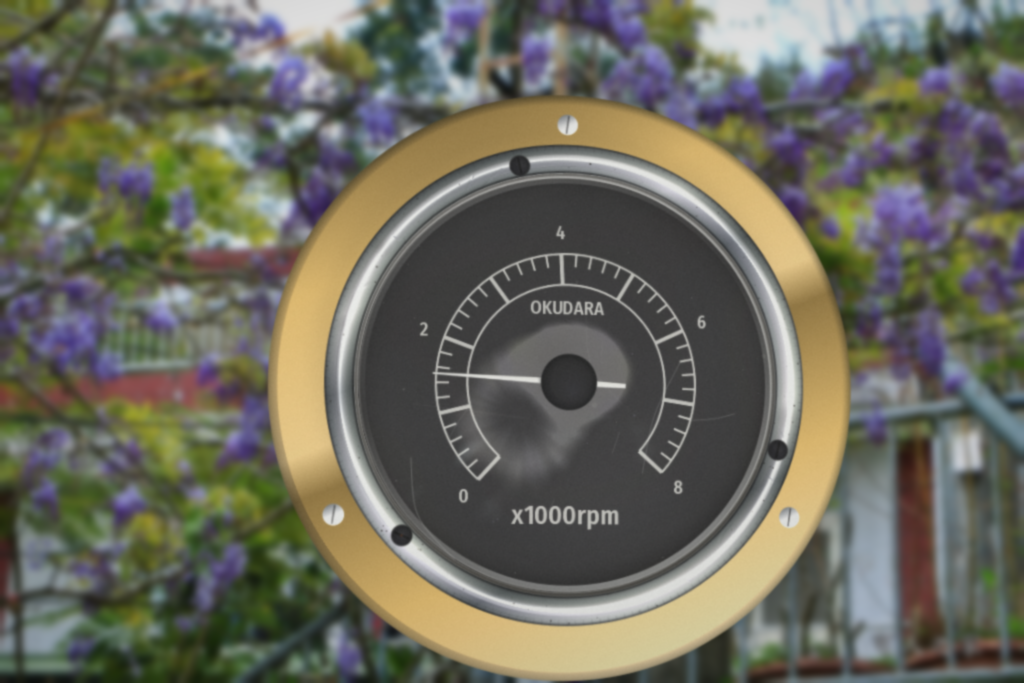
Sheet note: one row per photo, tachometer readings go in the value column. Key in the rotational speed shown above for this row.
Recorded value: 1500 rpm
